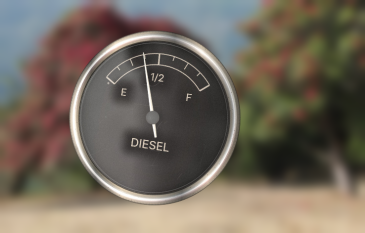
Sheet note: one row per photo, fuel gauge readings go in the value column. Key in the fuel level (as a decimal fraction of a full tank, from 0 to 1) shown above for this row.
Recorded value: 0.375
